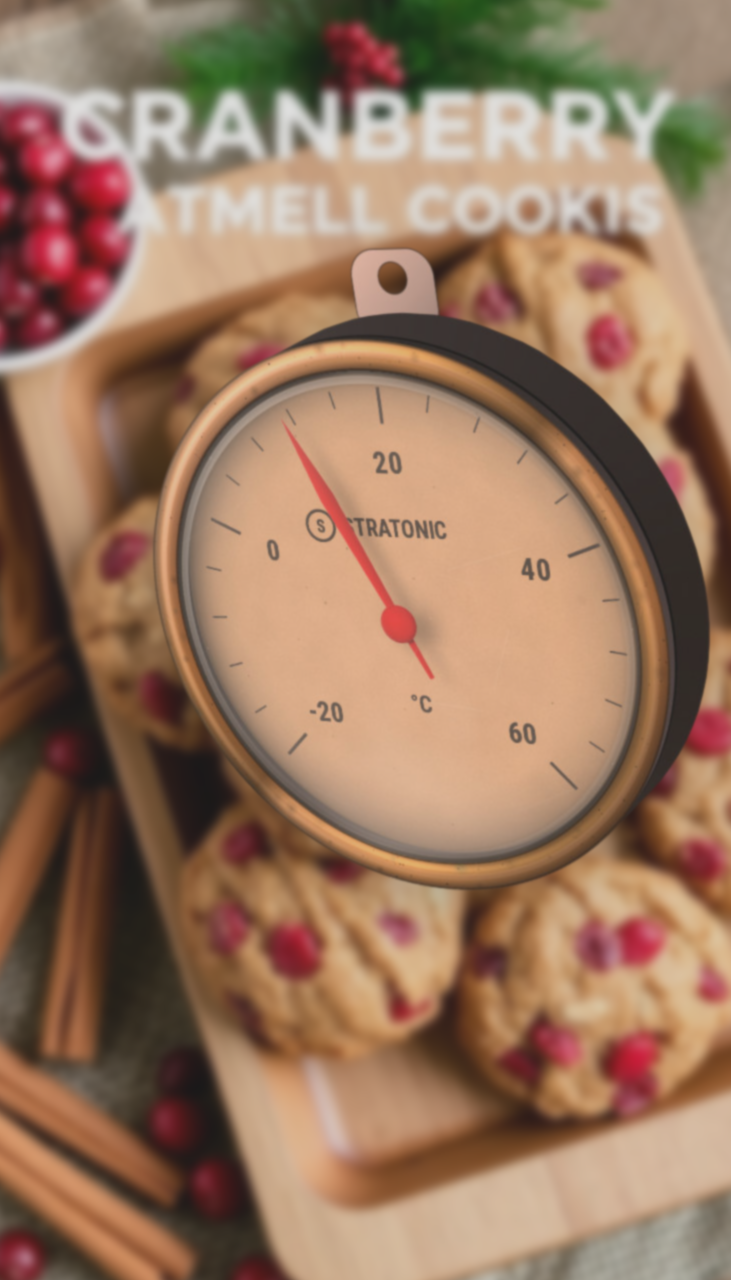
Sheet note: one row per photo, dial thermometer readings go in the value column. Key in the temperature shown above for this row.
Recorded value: 12 °C
